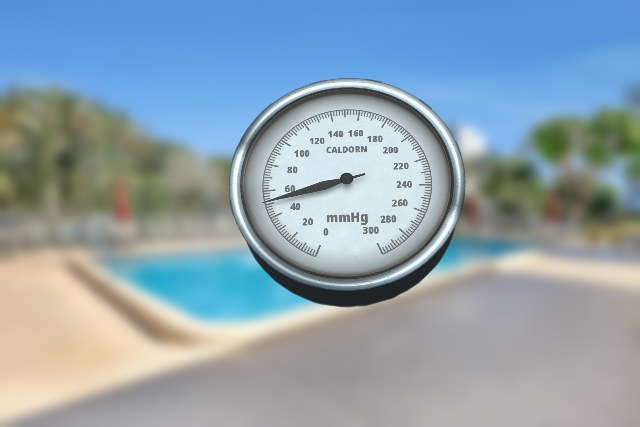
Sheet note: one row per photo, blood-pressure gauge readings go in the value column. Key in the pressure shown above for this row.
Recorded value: 50 mmHg
